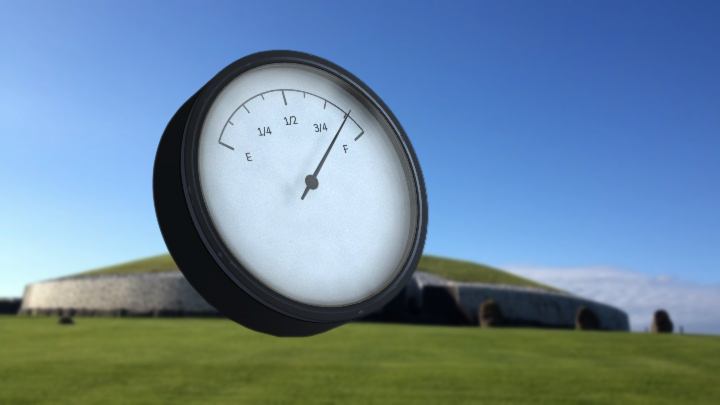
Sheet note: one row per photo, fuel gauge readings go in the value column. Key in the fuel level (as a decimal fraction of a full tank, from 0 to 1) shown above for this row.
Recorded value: 0.875
